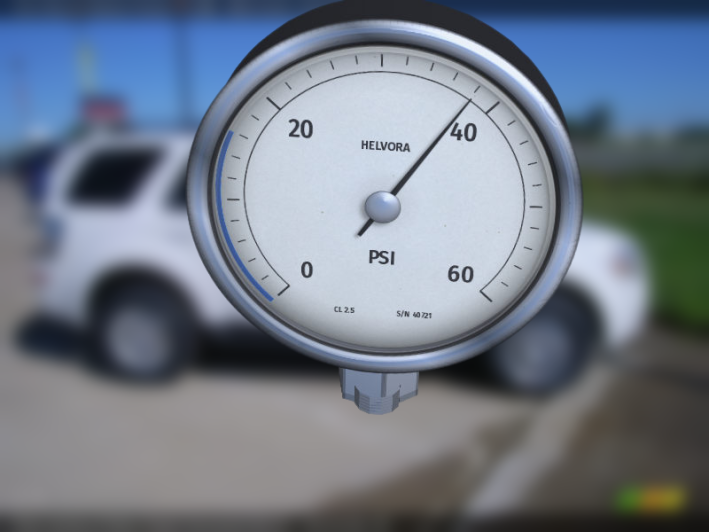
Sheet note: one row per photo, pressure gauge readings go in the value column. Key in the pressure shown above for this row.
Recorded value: 38 psi
